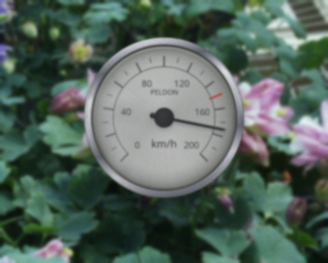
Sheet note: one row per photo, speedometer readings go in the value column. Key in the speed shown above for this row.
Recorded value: 175 km/h
